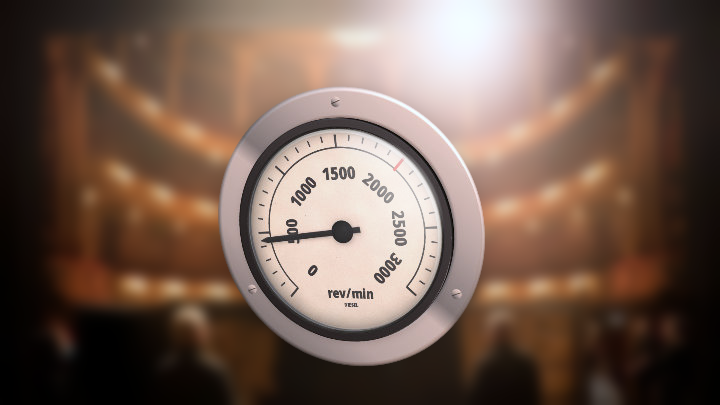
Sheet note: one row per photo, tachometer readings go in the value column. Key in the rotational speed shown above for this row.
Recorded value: 450 rpm
